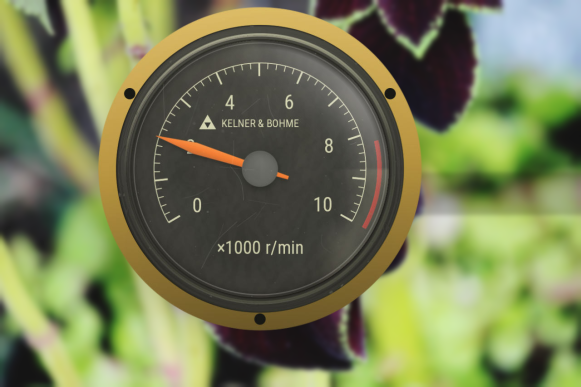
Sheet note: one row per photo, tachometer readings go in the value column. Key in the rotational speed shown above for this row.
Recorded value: 2000 rpm
